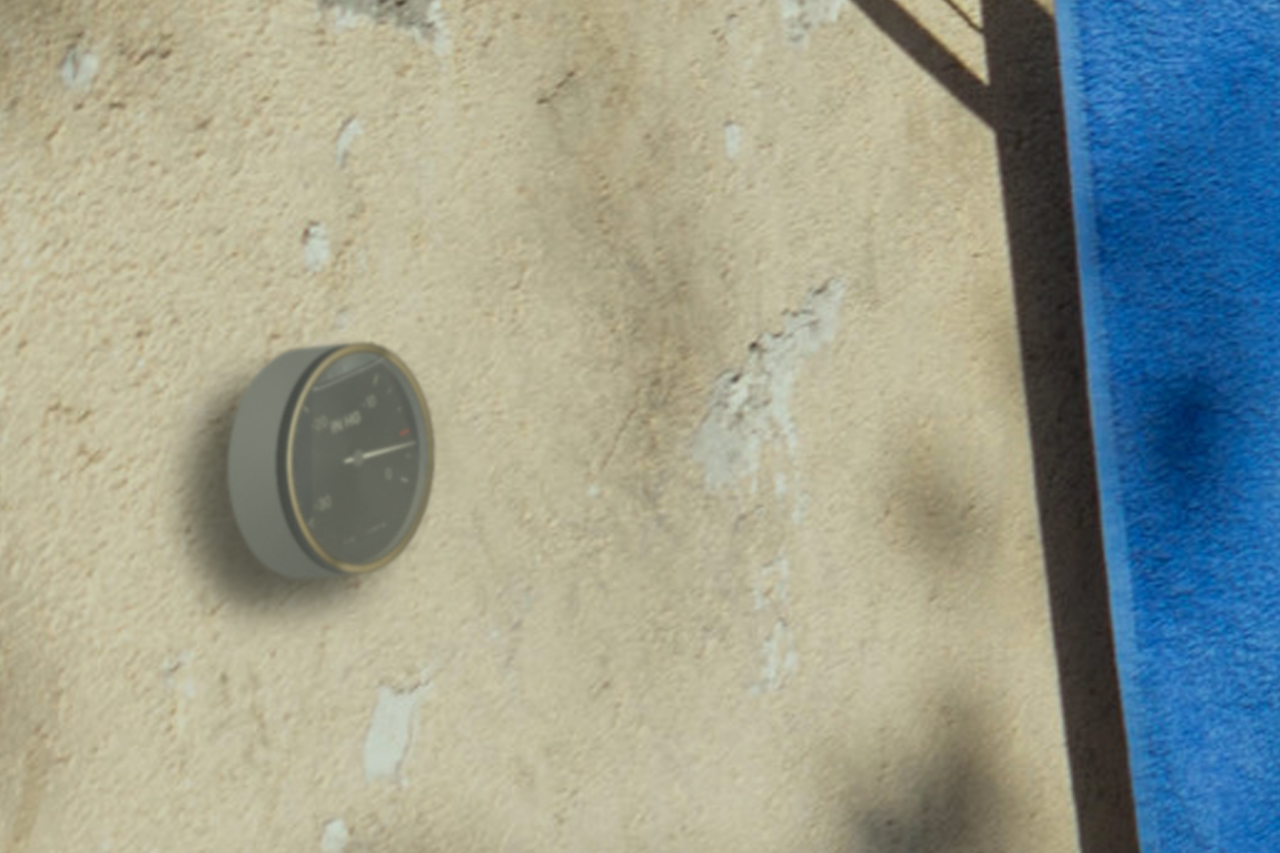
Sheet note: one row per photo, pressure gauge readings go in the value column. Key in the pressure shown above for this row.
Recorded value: -3 inHg
